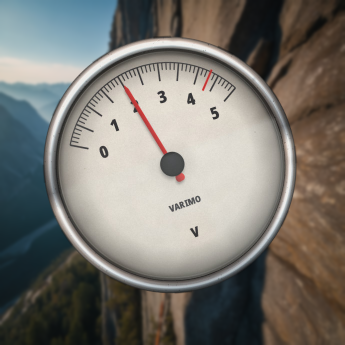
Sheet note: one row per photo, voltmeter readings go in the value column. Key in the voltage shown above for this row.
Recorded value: 2 V
